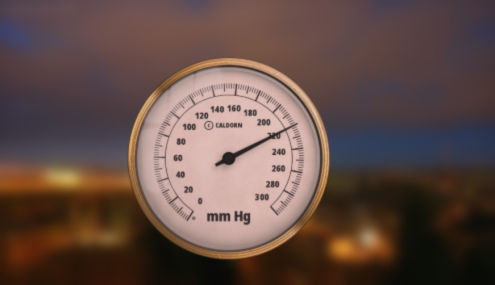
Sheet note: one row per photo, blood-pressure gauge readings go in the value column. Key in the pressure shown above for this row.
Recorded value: 220 mmHg
